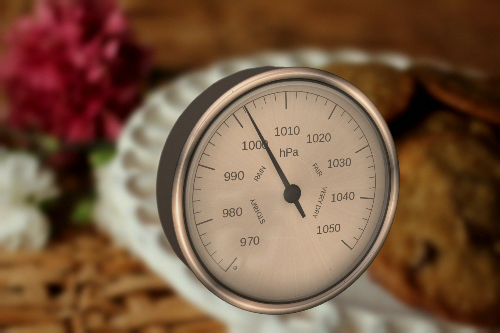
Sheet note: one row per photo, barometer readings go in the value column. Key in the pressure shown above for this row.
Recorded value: 1002 hPa
